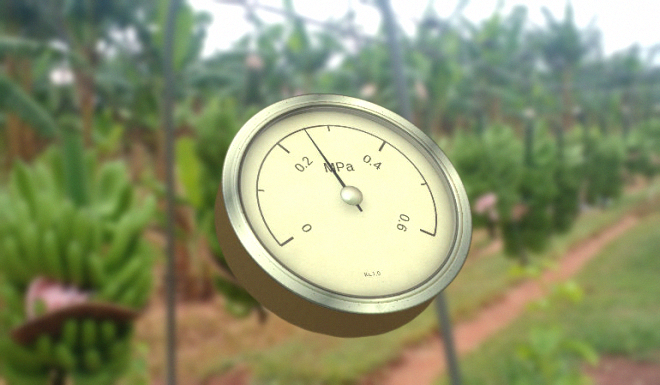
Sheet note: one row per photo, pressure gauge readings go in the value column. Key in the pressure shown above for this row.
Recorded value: 0.25 MPa
